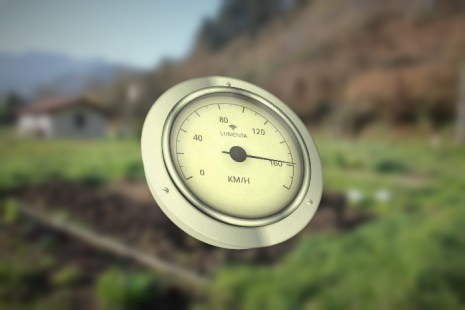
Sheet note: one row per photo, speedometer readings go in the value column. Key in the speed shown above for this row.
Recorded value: 160 km/h
